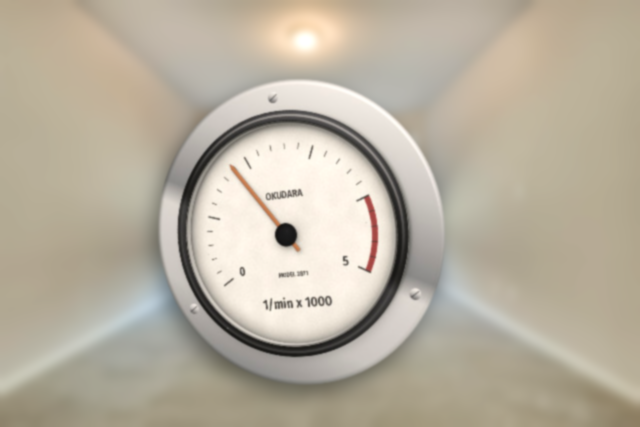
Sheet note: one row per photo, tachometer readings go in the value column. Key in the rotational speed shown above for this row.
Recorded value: 1800 rpm
